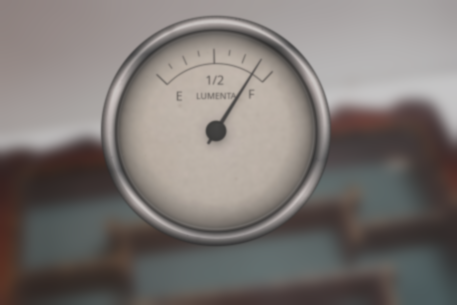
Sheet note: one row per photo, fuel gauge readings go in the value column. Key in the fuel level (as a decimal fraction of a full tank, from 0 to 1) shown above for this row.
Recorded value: 0.875
